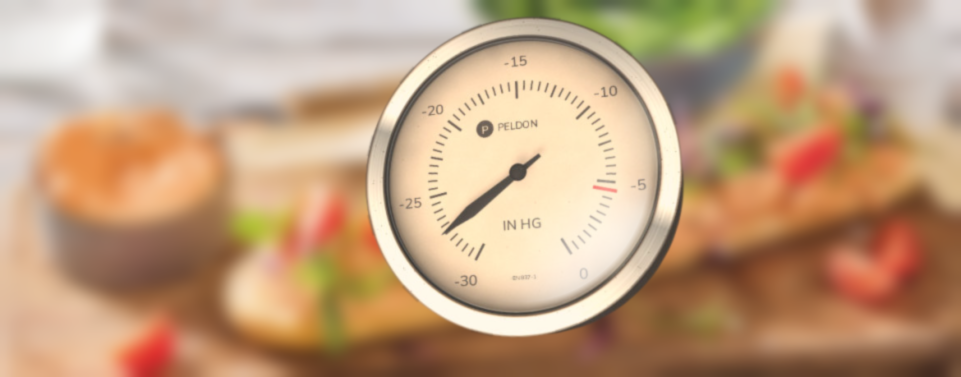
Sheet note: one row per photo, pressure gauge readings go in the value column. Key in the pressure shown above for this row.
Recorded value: -27.5 inHg
